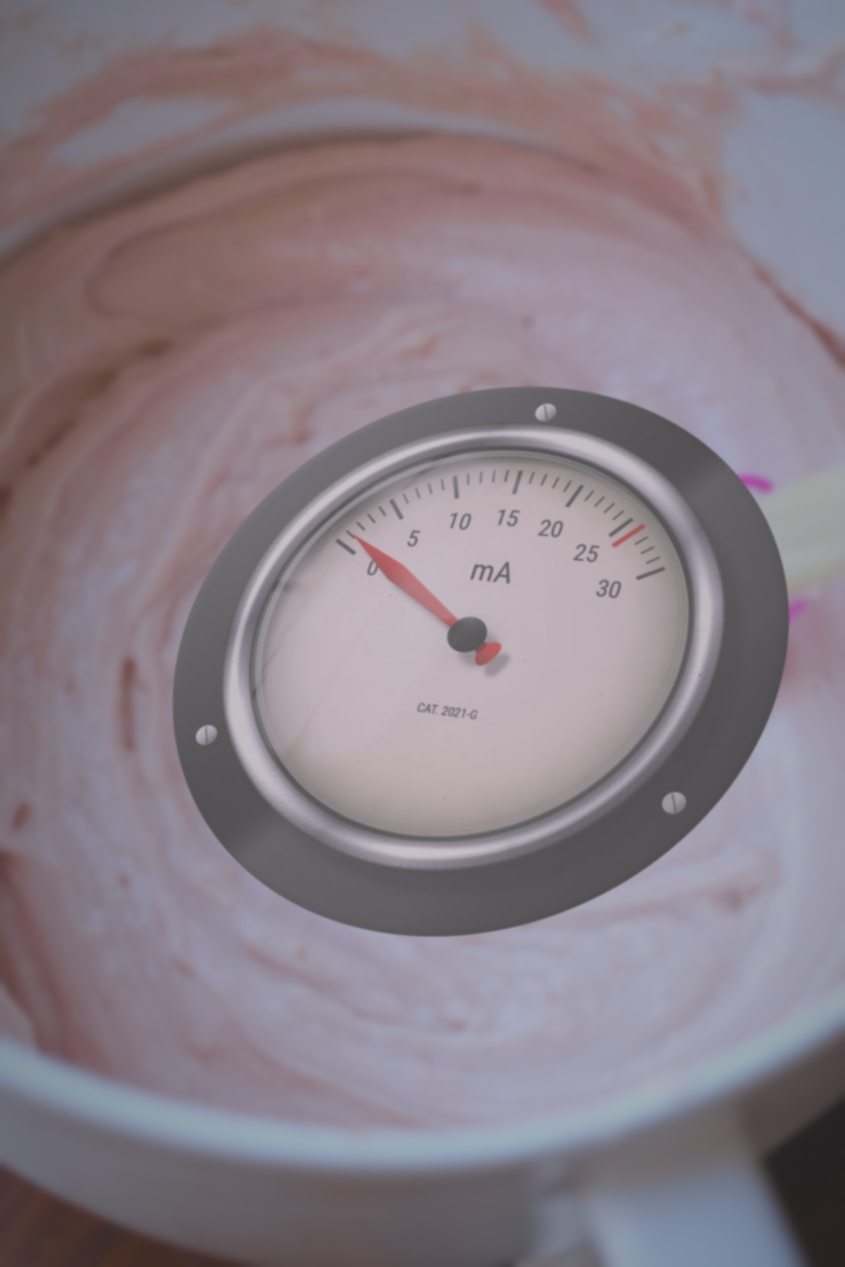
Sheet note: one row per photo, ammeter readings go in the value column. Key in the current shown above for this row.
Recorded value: 1 mA
